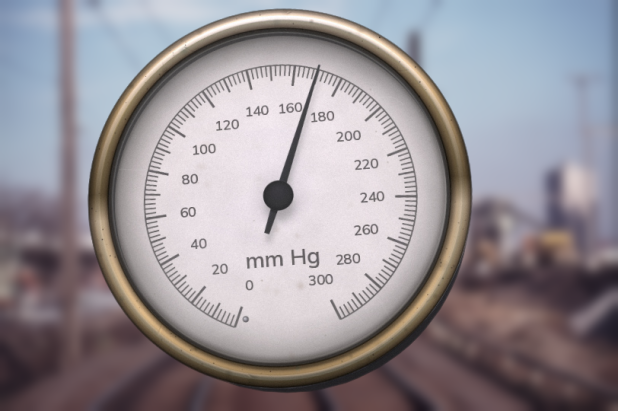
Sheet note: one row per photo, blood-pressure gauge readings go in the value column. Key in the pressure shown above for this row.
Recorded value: 170 mmHg
